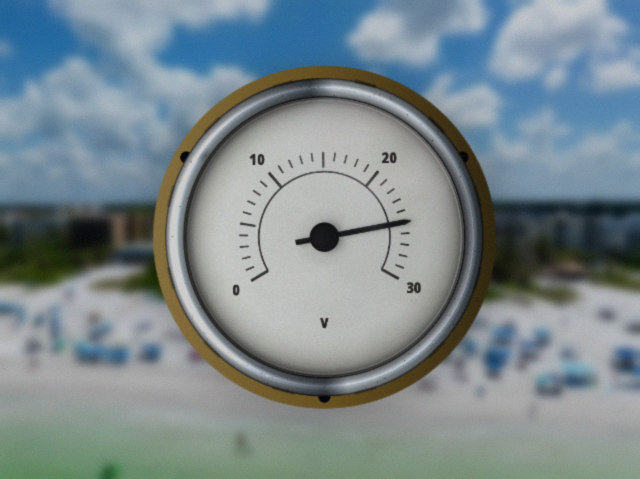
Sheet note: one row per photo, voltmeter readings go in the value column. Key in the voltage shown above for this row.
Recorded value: 25 V
